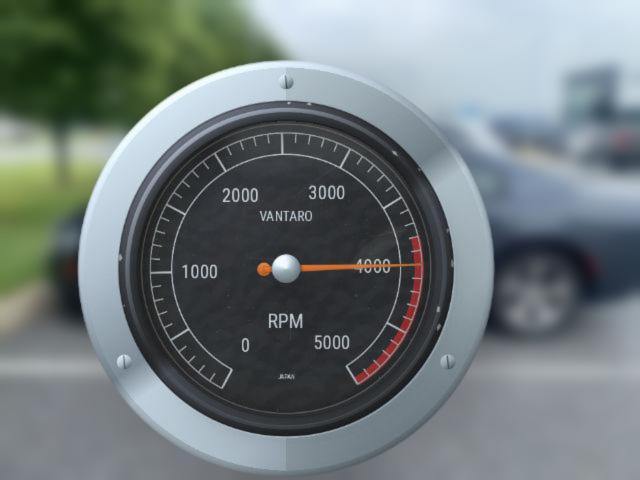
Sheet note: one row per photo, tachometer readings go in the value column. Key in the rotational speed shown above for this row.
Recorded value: 4000 rpm
